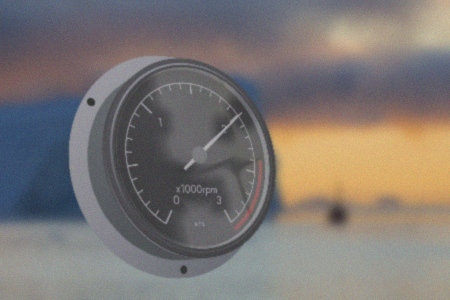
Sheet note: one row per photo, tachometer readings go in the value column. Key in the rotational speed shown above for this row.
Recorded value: 2000 rpm
